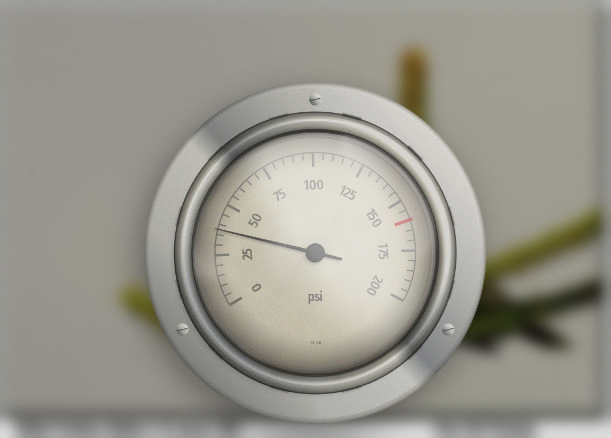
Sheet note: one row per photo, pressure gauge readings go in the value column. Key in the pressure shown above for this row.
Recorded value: 37.5 psi
